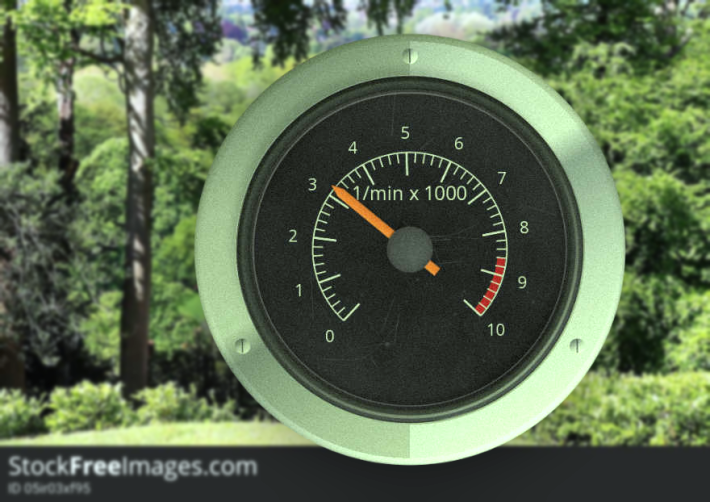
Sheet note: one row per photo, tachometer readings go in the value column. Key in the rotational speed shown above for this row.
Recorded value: 3200 rpm
